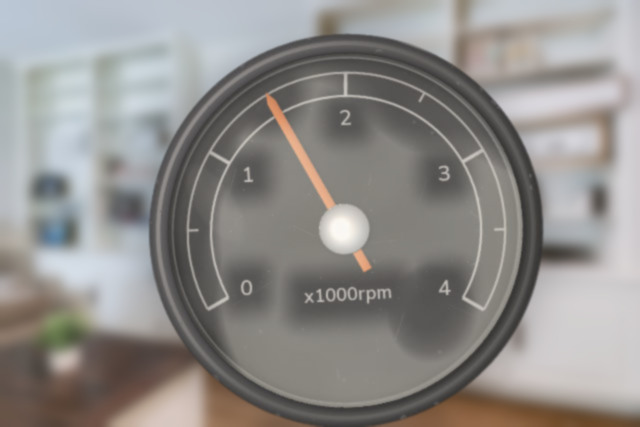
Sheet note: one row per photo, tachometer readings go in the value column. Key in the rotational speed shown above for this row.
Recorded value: 1500 rpm
